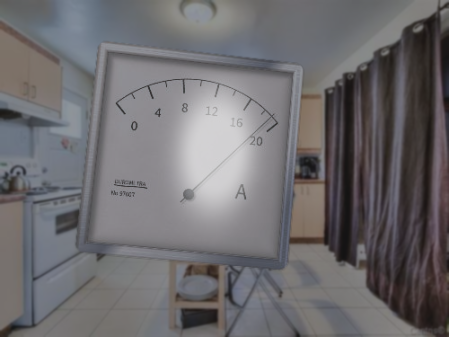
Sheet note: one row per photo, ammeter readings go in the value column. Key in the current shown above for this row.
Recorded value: 19 A
